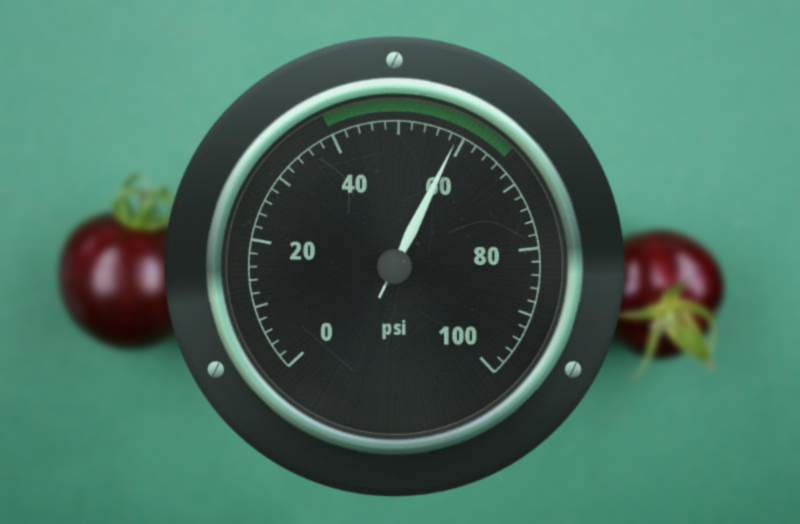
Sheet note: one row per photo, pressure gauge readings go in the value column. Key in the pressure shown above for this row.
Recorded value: 59 psi
